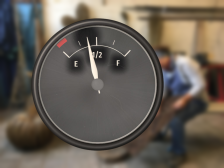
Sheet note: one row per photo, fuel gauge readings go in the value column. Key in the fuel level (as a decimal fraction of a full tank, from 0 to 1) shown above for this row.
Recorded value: 0.375
